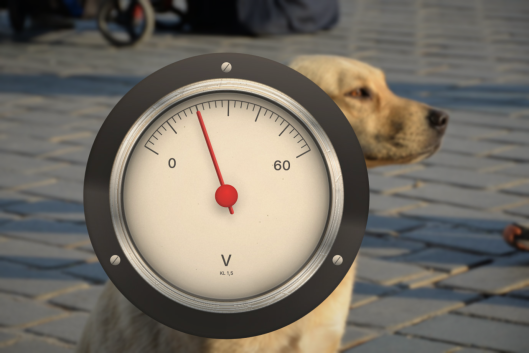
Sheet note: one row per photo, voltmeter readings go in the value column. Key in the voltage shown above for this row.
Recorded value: 20 V
